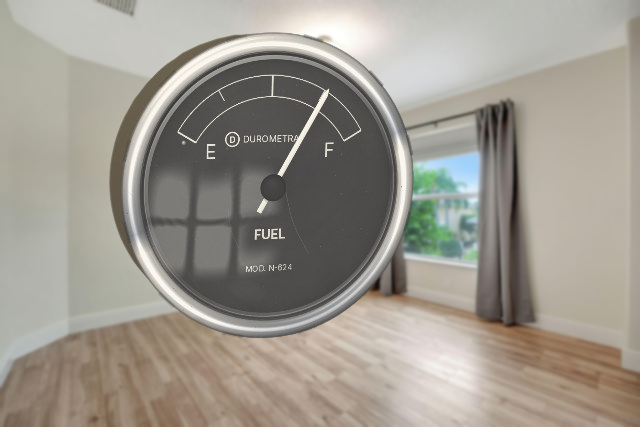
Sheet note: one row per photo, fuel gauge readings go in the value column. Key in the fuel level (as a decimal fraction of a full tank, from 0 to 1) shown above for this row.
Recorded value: 0.75
